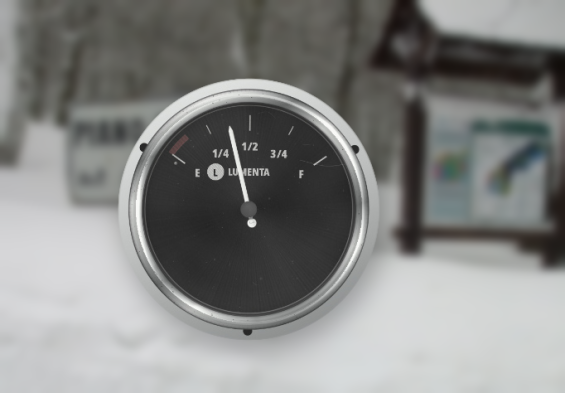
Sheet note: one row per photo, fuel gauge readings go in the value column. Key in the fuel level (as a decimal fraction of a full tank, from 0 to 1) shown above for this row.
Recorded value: 0.375
